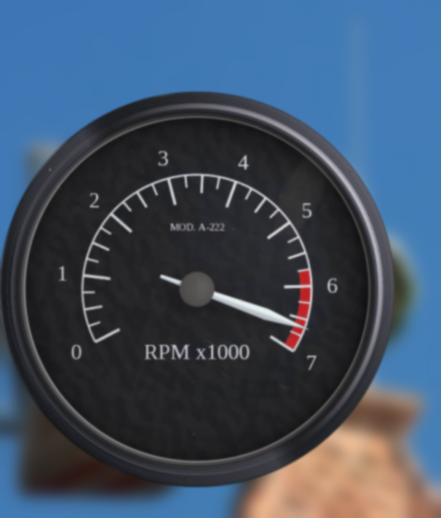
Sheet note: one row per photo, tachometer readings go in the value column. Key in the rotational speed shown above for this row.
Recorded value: 6625 rpm
